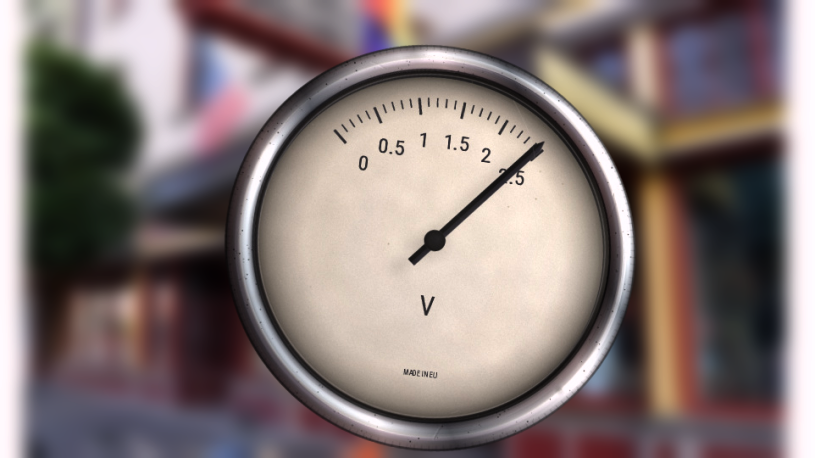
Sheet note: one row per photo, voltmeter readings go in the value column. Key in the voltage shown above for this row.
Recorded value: 2.45 V
